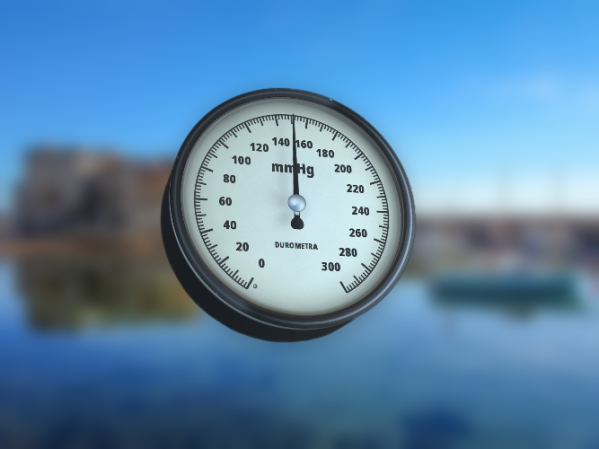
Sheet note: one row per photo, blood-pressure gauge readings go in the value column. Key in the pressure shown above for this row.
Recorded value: 150 mmHg
